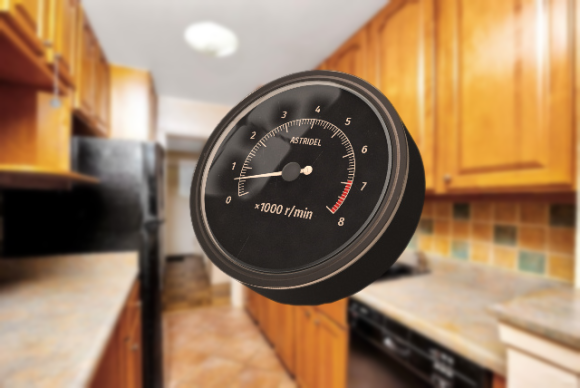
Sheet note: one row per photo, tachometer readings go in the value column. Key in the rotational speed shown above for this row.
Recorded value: 500 rpm
